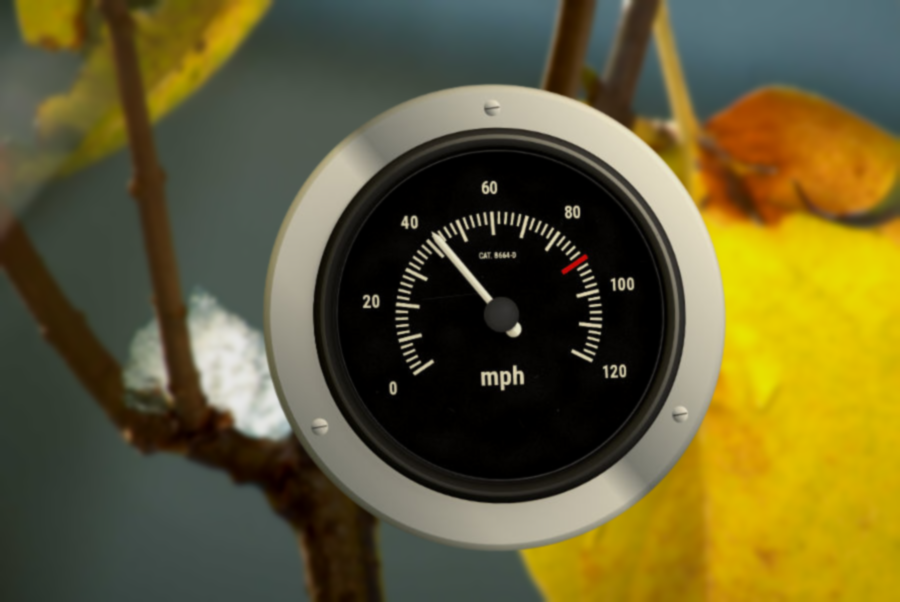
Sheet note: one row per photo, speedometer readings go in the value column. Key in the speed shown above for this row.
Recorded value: 42 mph
